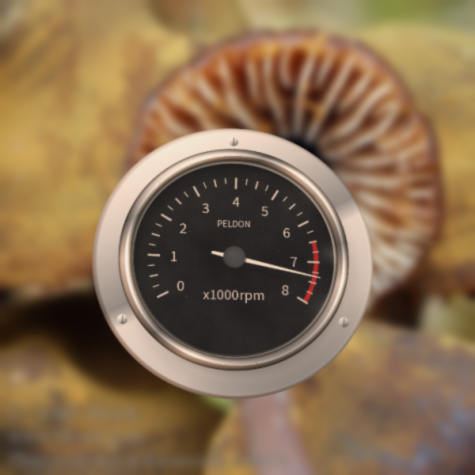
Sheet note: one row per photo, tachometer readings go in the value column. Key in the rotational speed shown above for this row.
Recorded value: 7375 rpm
